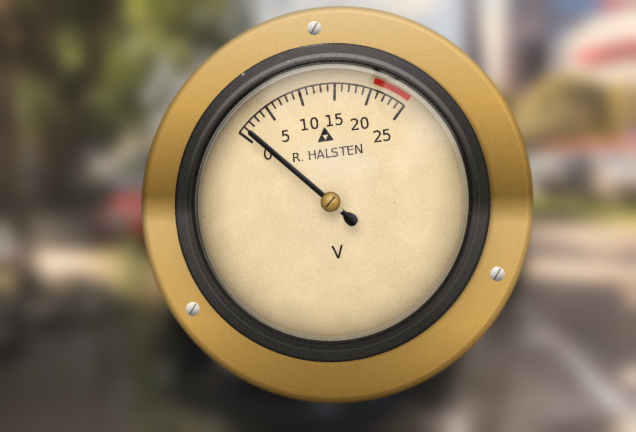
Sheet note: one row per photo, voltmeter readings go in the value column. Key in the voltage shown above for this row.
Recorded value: 1 V
